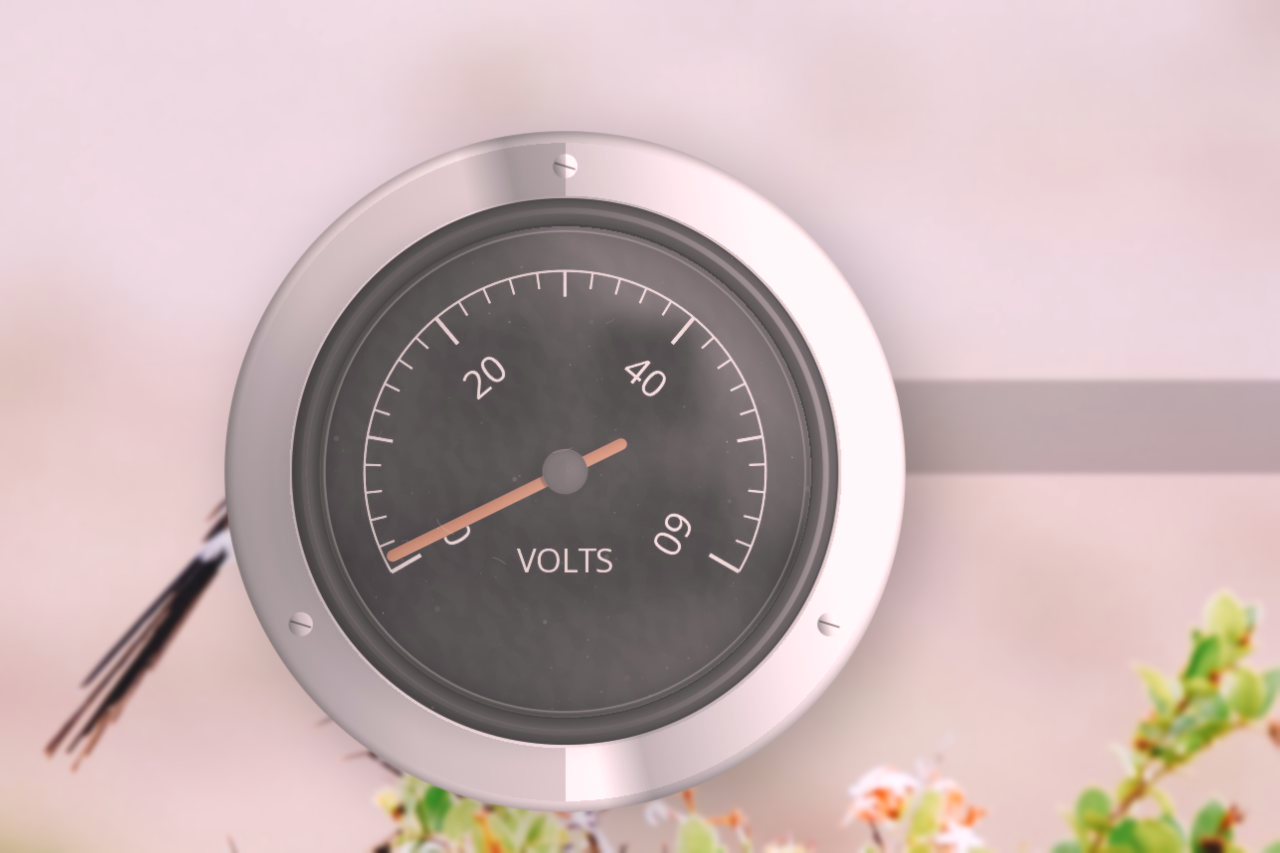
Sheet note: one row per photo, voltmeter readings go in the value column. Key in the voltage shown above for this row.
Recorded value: 1 V
